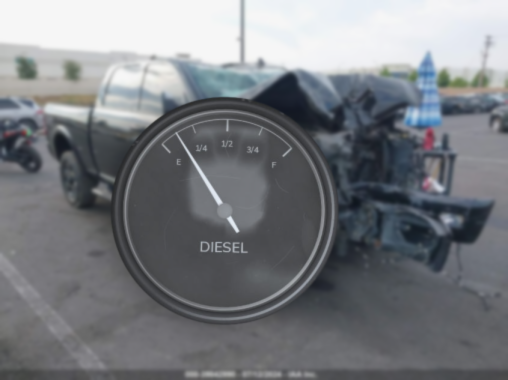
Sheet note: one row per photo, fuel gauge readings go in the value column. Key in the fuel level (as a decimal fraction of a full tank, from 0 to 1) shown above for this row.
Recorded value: 0.125
